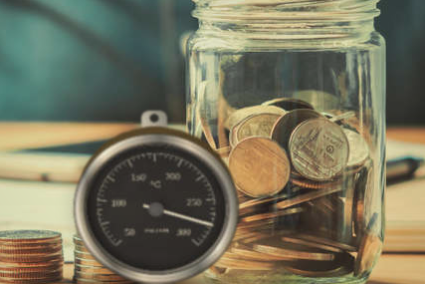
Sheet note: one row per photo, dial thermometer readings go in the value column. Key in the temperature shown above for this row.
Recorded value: 275 °C
